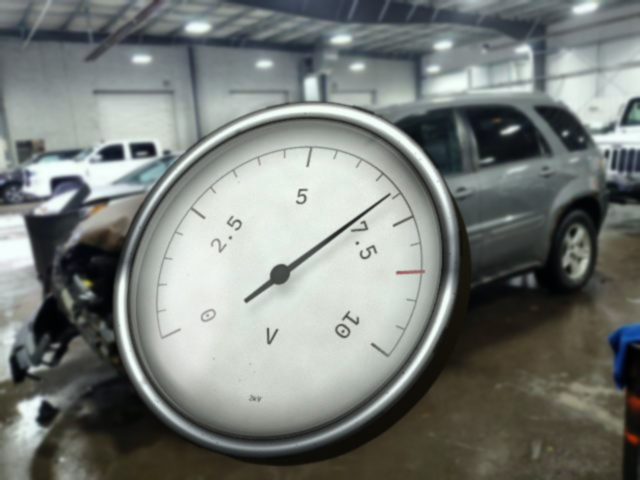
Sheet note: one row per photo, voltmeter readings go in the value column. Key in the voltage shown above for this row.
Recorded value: 7 V
